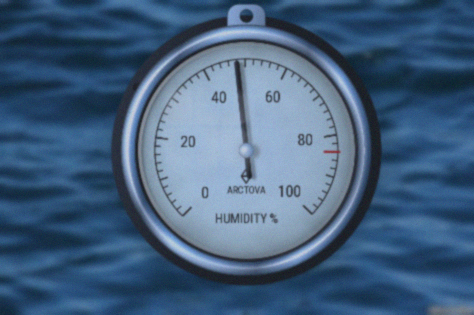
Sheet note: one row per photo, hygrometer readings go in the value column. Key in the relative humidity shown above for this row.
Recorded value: 48 %
